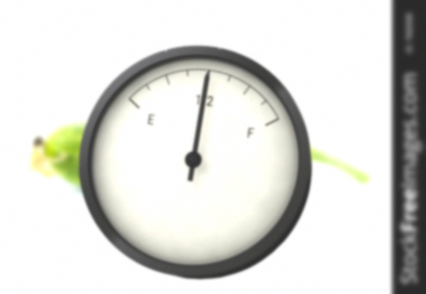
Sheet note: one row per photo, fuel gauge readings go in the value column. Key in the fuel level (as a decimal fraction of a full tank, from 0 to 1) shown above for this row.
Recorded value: 0.5
